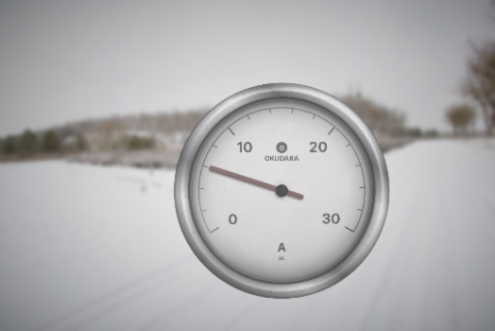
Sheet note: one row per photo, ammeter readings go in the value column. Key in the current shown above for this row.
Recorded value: 6 A
